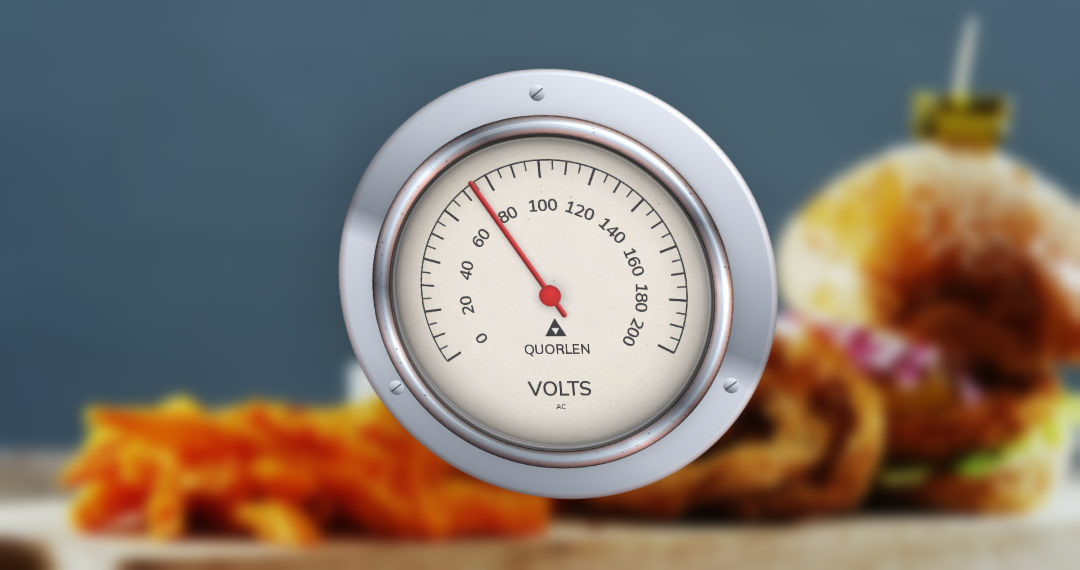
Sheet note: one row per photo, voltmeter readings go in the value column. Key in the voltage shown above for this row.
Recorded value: 75 V
